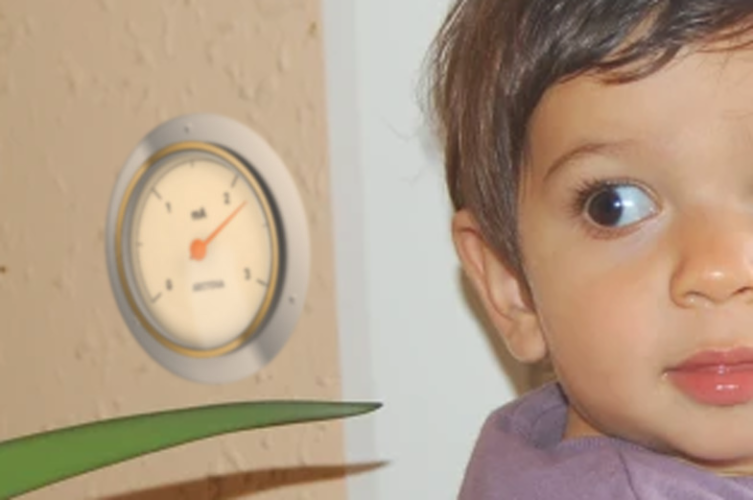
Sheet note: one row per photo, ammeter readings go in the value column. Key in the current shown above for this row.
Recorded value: 2.25 mA
